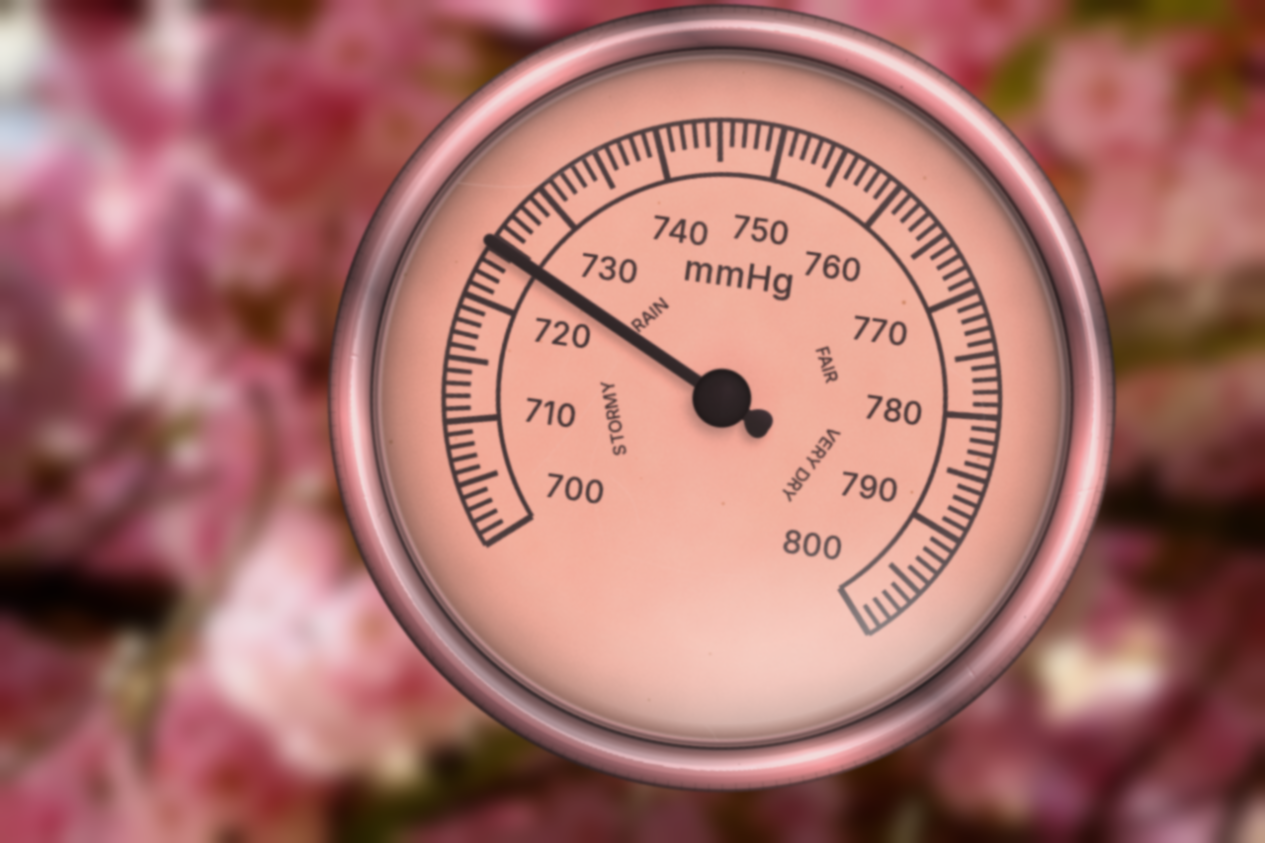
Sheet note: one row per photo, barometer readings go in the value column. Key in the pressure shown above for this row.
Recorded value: 724.5 mmHg
